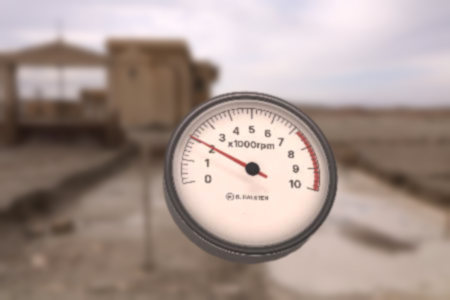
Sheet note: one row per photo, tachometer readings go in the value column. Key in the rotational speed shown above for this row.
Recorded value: 2000 rpm
